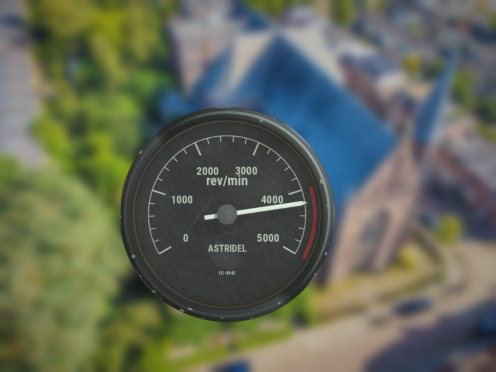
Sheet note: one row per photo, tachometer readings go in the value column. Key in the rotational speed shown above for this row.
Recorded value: 4200 rpm
